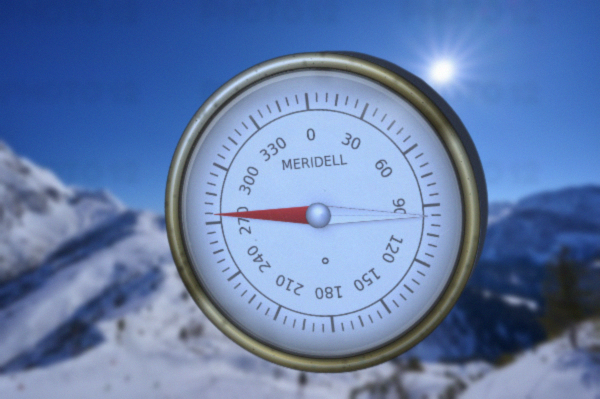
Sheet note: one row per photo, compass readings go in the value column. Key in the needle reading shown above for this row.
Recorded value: 275 °
